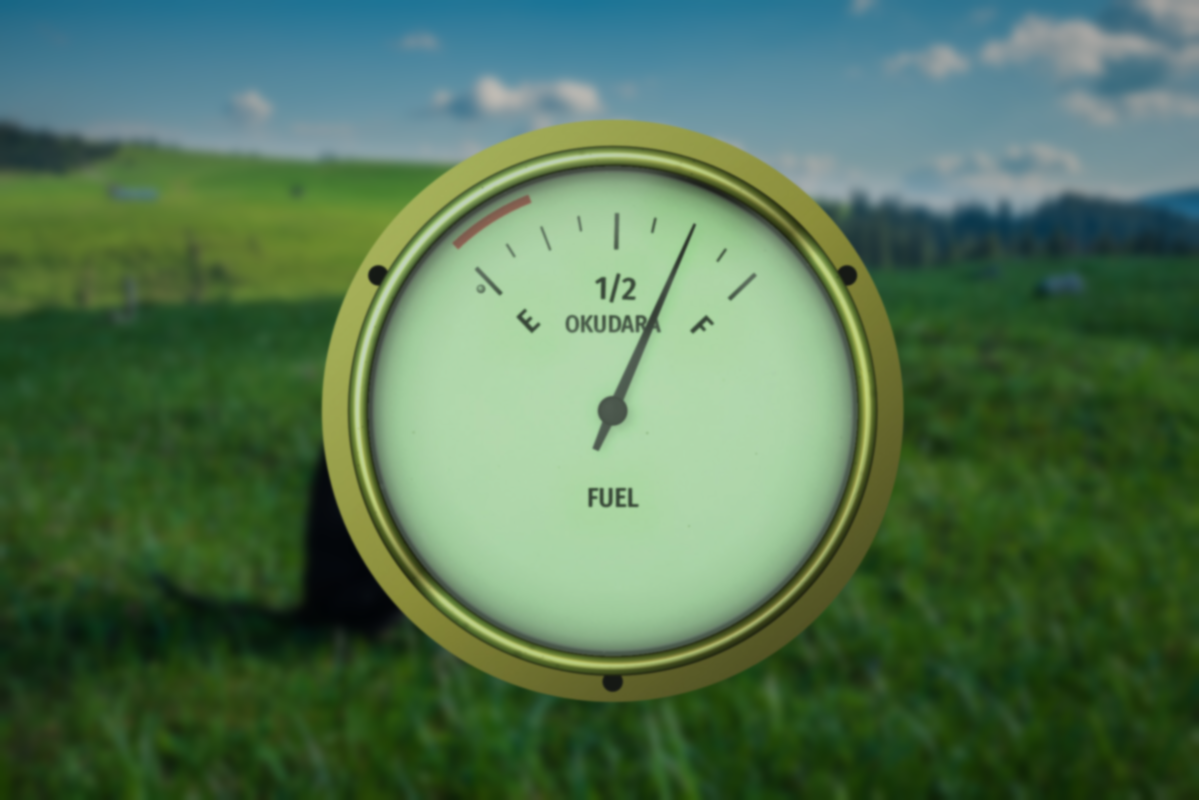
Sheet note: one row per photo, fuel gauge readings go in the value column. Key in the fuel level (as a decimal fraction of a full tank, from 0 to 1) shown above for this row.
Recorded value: 0.75
